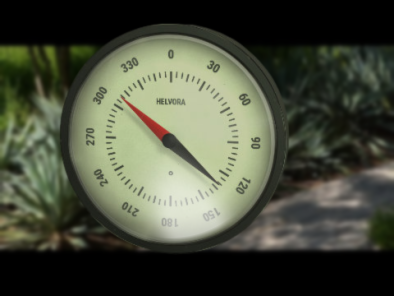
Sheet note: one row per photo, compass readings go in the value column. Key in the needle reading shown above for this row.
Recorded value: 310 °
